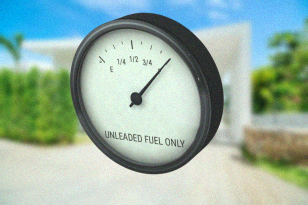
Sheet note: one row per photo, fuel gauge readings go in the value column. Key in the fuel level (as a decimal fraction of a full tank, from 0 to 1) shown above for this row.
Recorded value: 1
